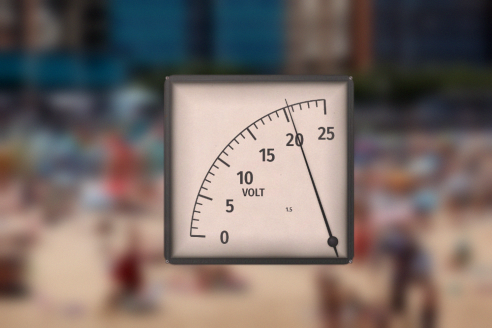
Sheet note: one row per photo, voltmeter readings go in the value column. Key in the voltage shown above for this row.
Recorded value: 20.5 V
